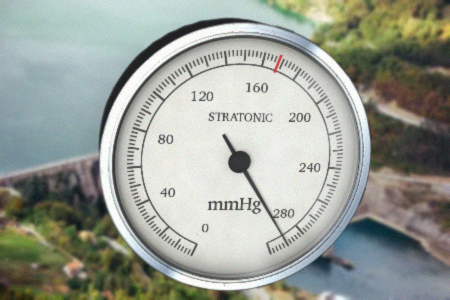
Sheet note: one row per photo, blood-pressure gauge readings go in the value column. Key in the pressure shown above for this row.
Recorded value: 290 mmHg
